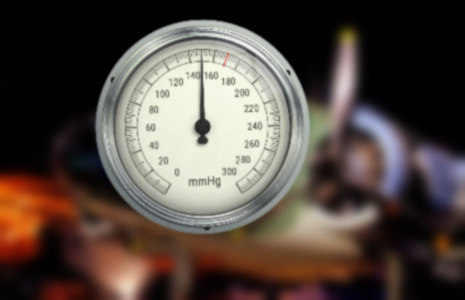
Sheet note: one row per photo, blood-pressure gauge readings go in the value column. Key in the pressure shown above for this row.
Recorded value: 150 mmHg
